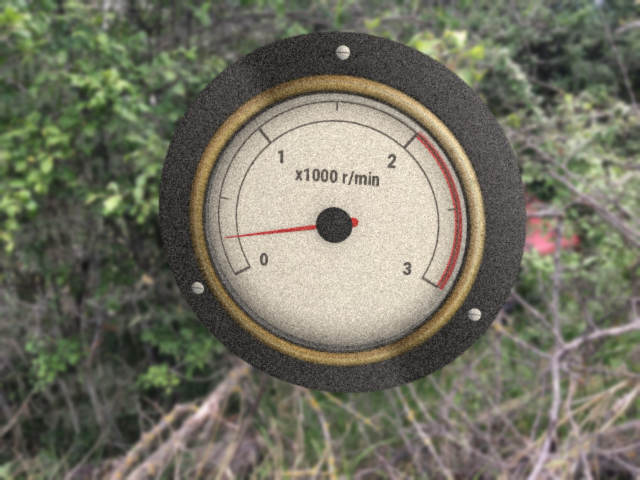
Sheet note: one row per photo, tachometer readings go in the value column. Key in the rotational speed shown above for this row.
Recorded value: 250 rpm
